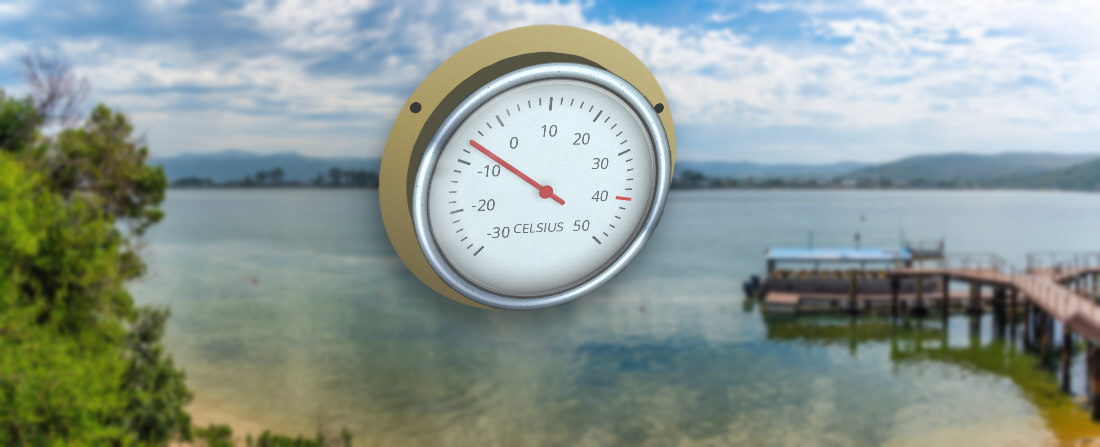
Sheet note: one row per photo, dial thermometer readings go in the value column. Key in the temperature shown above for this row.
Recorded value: -6 °C
